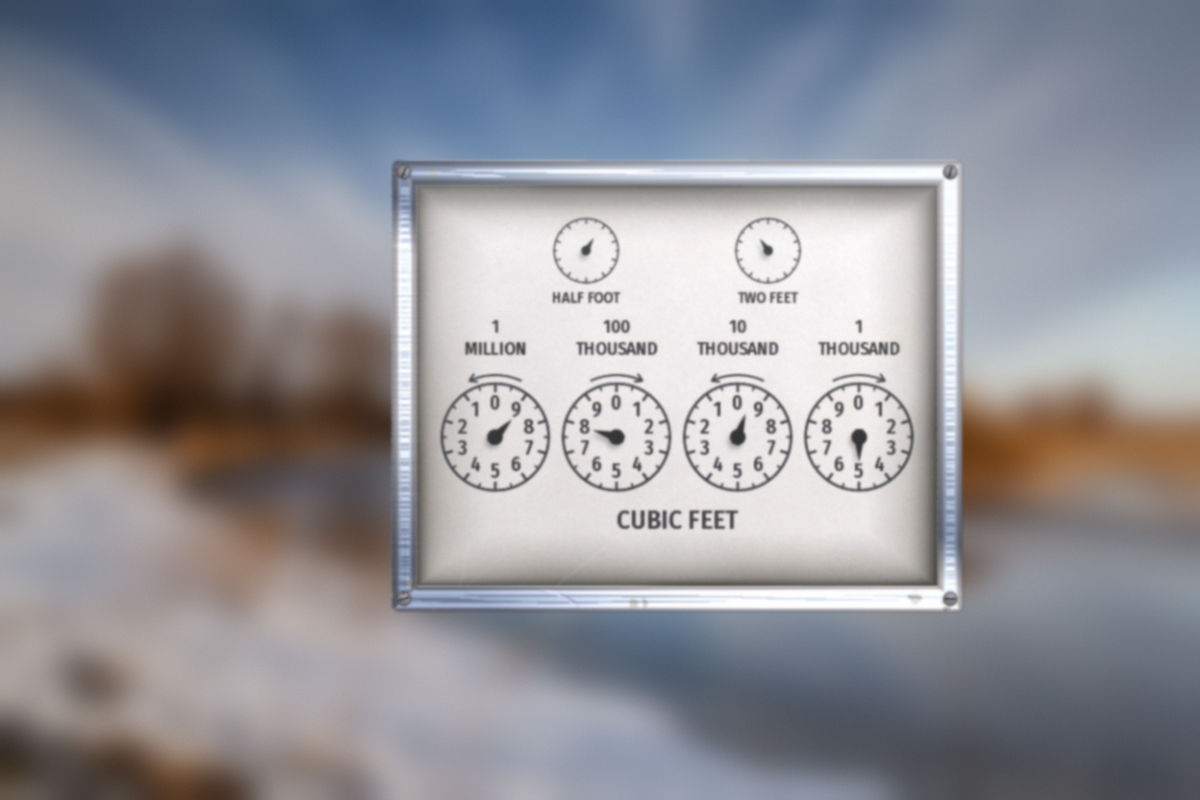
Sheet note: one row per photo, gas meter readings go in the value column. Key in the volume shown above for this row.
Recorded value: 879500 ft³
